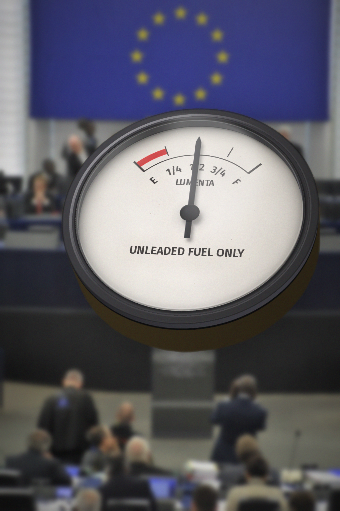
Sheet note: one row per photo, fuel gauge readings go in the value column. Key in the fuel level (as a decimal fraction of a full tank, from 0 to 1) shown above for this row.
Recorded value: 0.5
